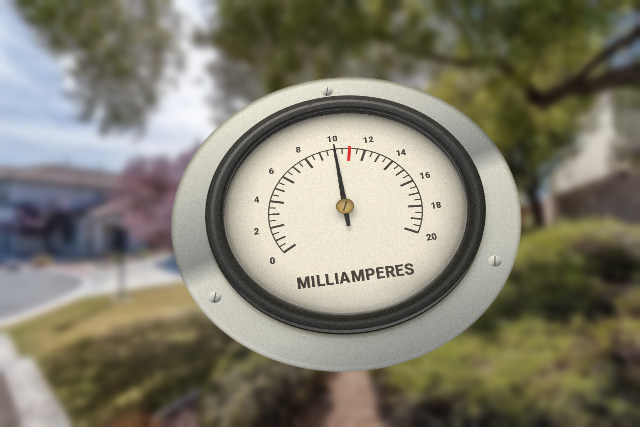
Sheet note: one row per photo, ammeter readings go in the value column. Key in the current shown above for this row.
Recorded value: 10 mA
